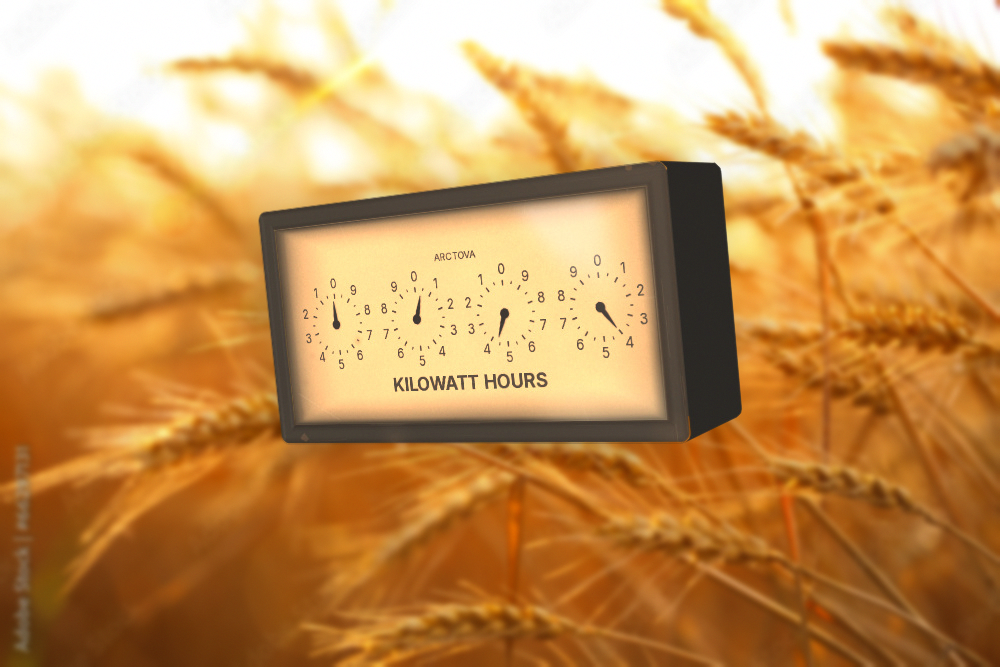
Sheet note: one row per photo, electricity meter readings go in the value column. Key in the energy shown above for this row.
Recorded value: 44 kWh
